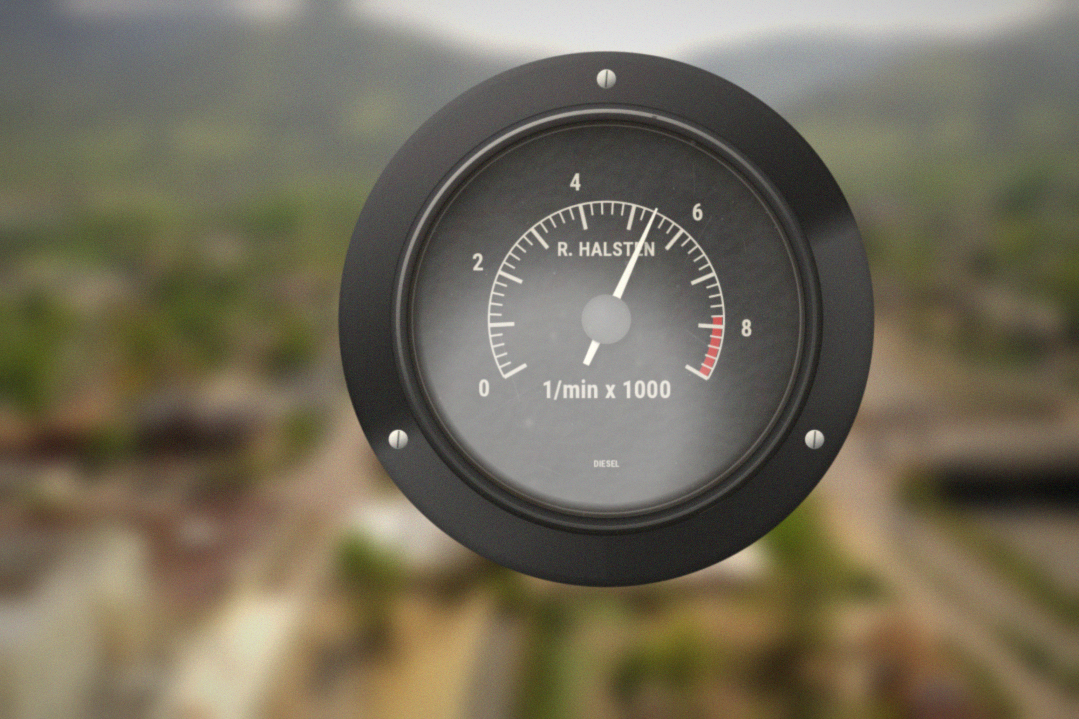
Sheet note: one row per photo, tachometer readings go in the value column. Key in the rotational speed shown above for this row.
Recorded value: 5400 rpm
